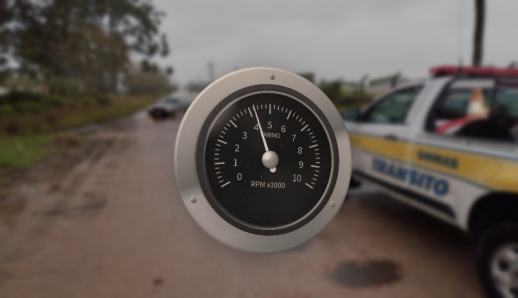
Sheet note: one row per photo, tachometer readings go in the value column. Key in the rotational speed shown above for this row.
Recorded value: 4200 rpm
